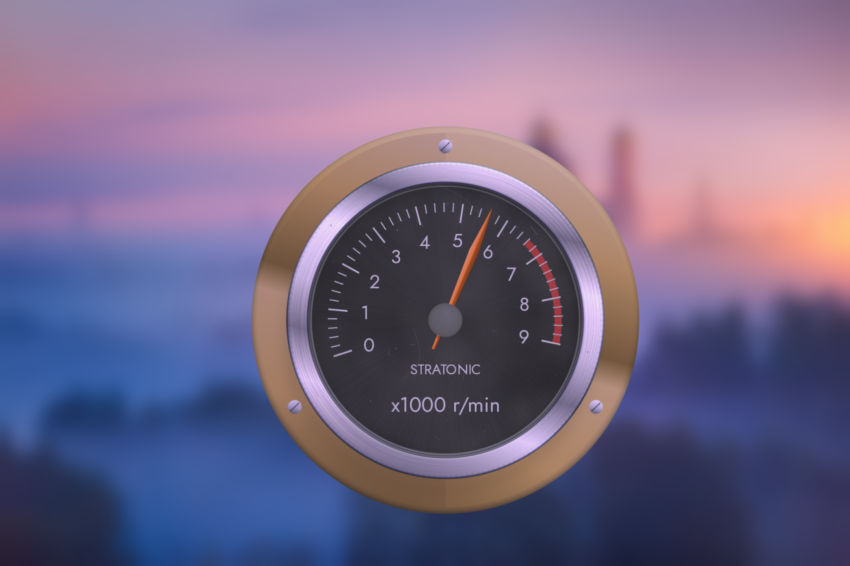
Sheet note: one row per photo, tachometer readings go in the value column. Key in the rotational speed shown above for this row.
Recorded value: 5600 rpm
